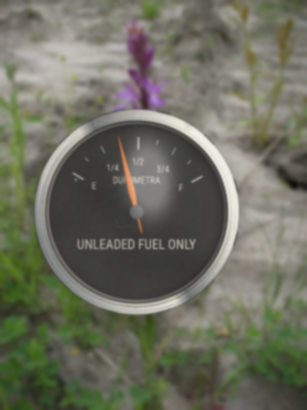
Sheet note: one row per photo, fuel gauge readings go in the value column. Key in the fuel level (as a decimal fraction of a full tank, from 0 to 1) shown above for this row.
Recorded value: 0.375
